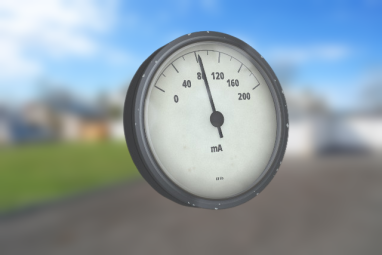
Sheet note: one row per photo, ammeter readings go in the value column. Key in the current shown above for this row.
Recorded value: 80 mA
